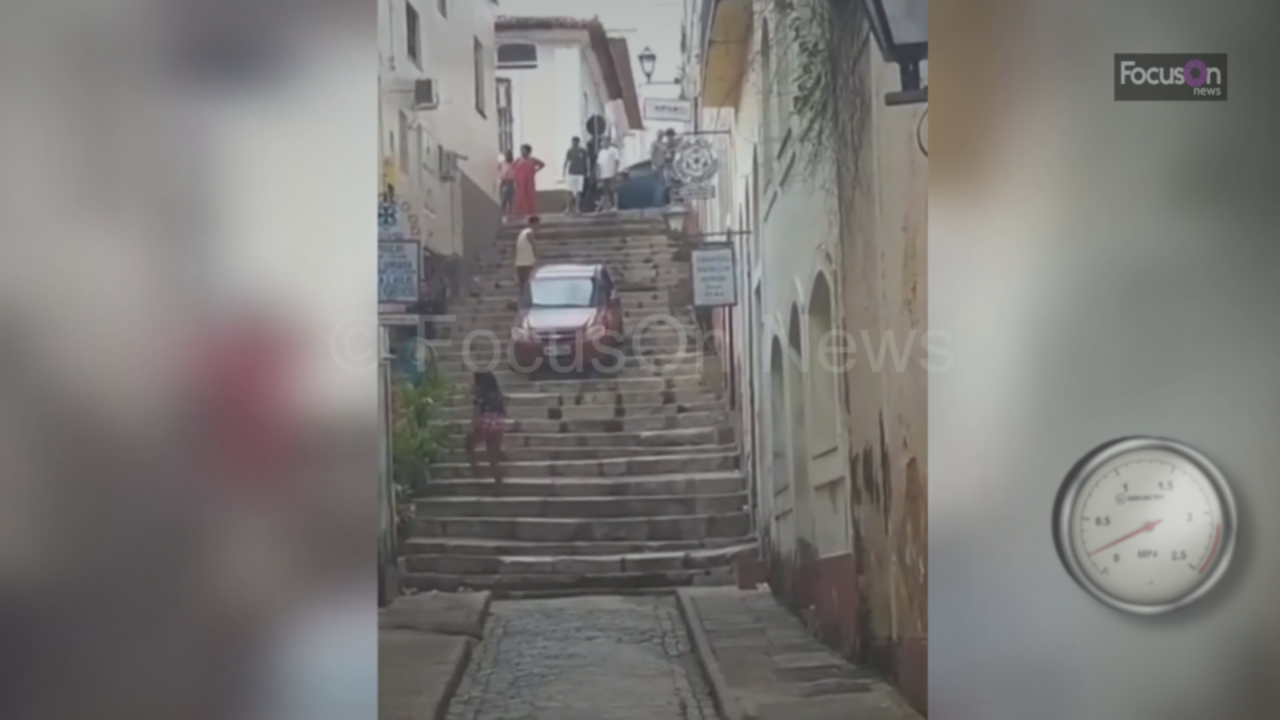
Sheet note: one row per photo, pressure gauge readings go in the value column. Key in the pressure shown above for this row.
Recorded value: 0.2 MPa
